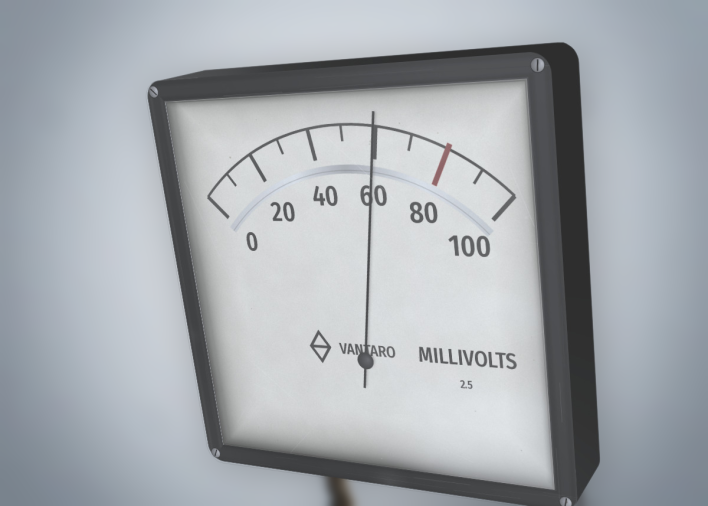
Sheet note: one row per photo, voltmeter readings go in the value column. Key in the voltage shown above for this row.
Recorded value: 60 mV
